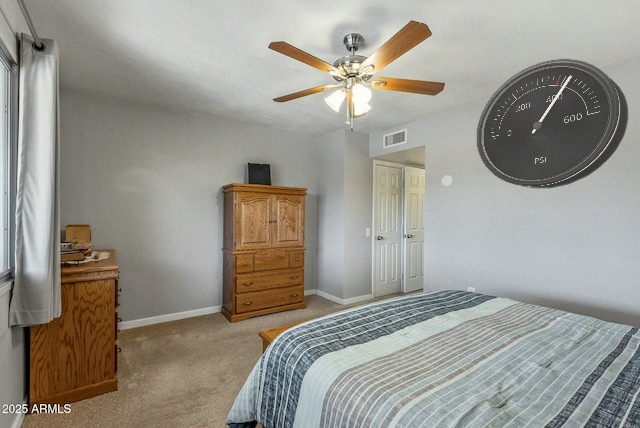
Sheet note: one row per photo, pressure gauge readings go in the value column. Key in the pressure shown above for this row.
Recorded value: 420 psi
